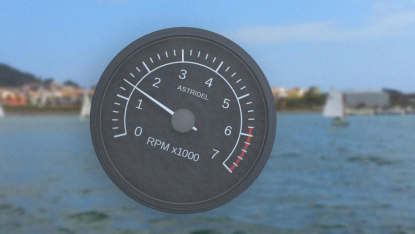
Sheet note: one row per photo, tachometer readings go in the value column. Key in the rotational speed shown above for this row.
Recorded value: 1400 rpm
